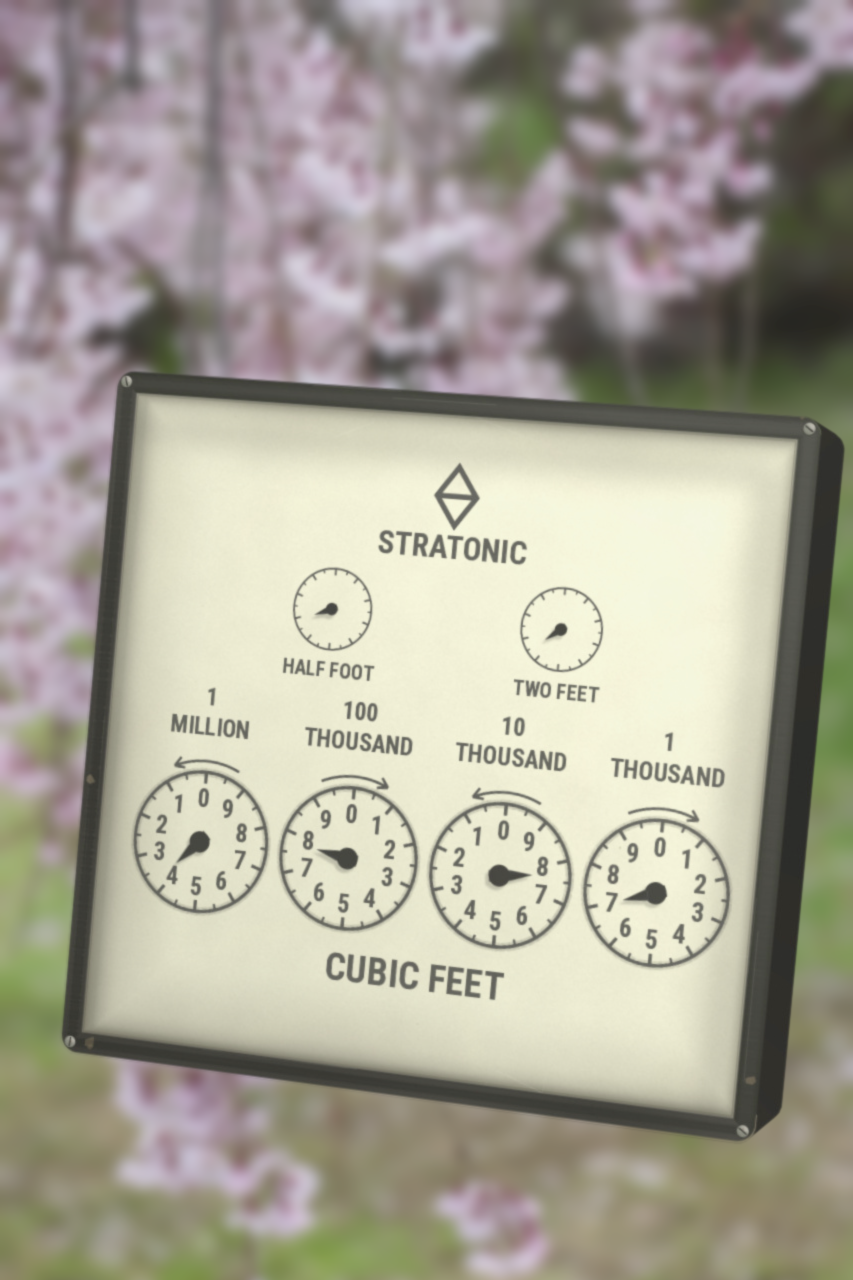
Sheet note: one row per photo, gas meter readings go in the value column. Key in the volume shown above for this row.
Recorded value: 377700 ft³
